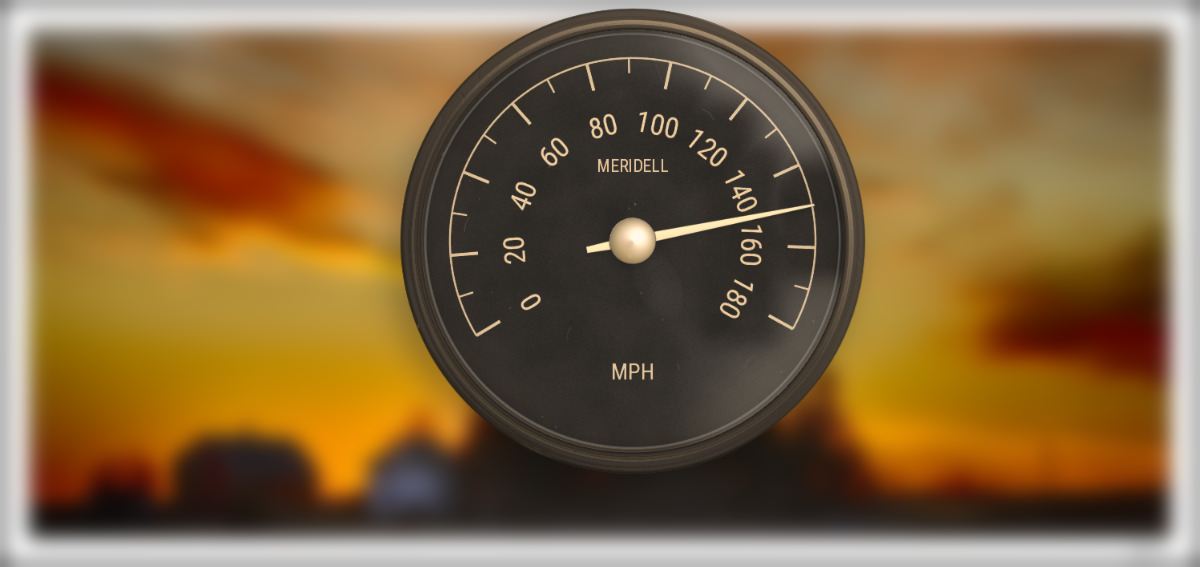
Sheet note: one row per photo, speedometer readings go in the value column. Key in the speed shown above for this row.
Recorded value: 150 mph
